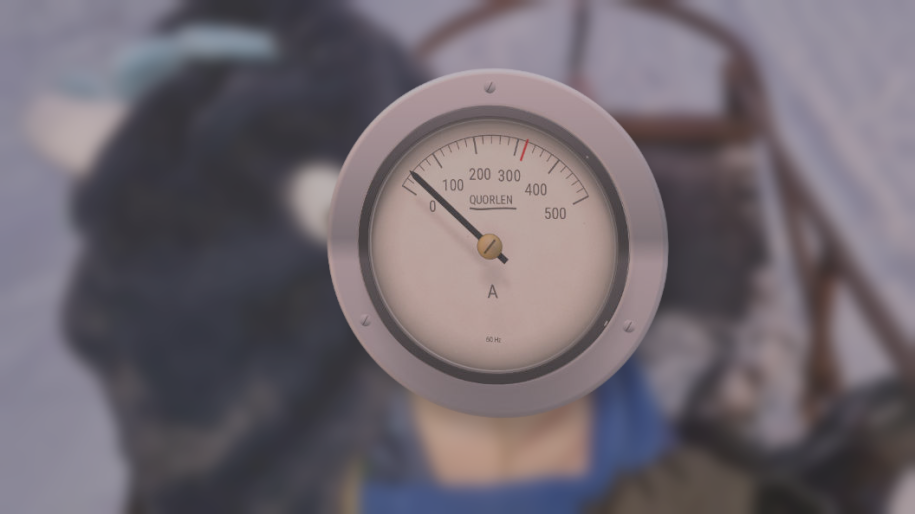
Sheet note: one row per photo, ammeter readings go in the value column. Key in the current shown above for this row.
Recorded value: 40 A
